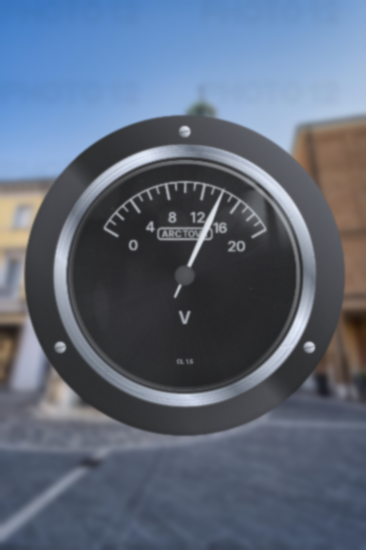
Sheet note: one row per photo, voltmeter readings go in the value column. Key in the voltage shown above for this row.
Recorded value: 14 V
